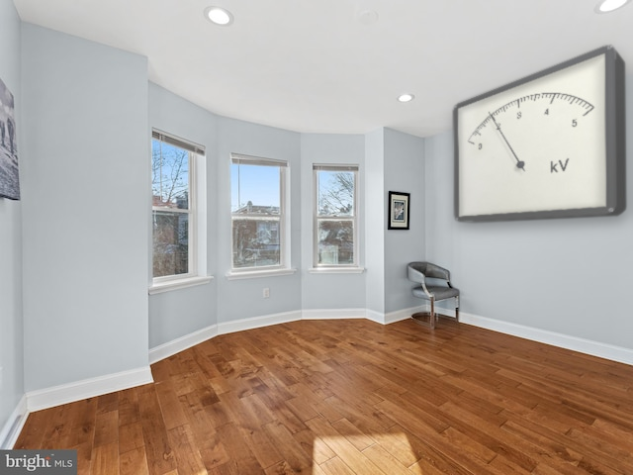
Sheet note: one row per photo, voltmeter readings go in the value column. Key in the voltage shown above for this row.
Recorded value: 2 kV
